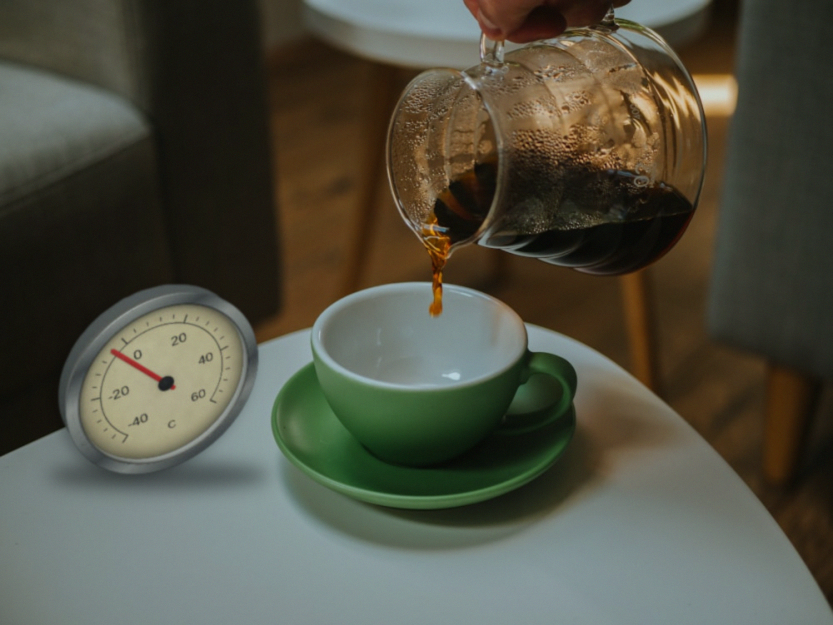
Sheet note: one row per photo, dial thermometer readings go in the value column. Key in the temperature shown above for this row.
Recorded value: -4 °C
